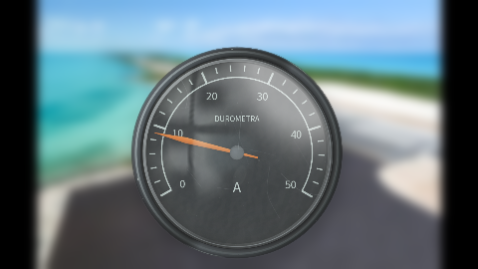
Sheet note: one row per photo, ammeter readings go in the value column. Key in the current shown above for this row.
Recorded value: 9 A
